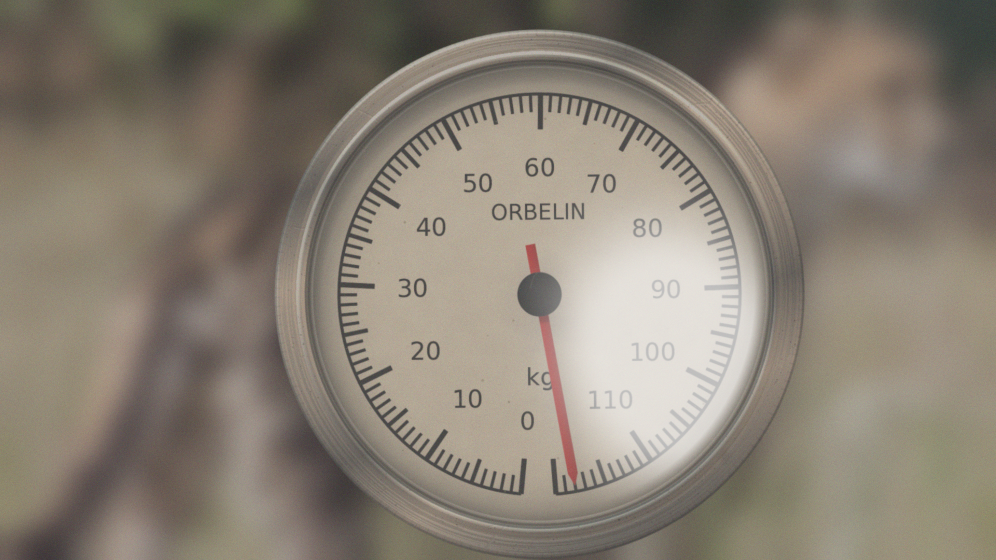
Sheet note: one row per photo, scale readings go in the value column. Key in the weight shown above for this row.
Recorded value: 118 kg
